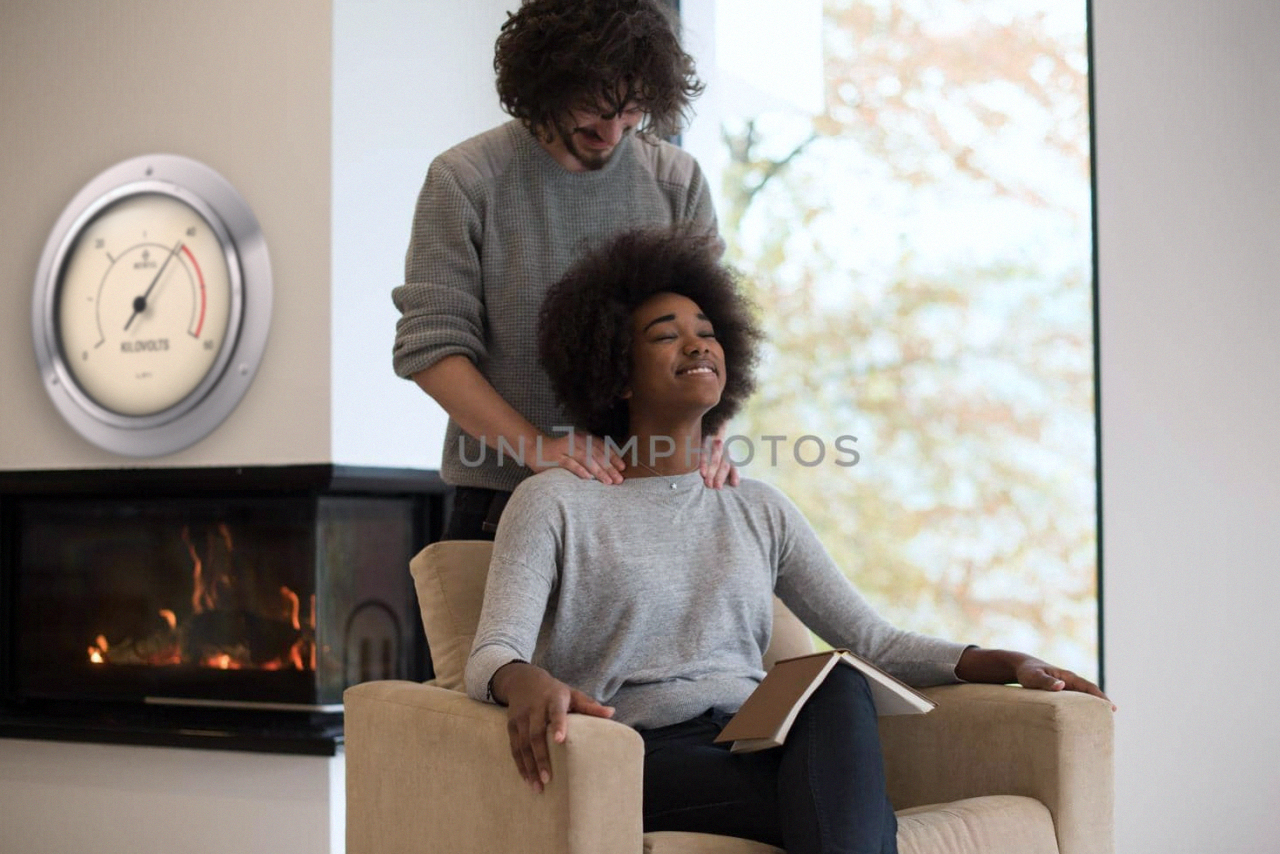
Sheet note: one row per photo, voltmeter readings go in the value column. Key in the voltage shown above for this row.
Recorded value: 40 kV
